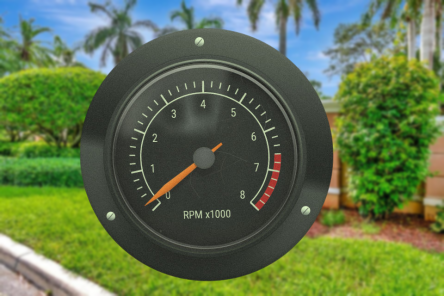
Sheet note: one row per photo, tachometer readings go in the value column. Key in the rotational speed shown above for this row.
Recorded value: 200 rpm
